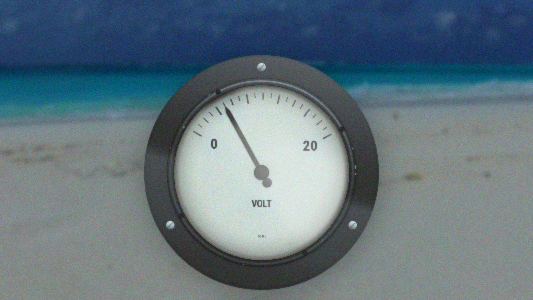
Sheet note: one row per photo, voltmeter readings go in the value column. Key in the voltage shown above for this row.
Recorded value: 5 V
